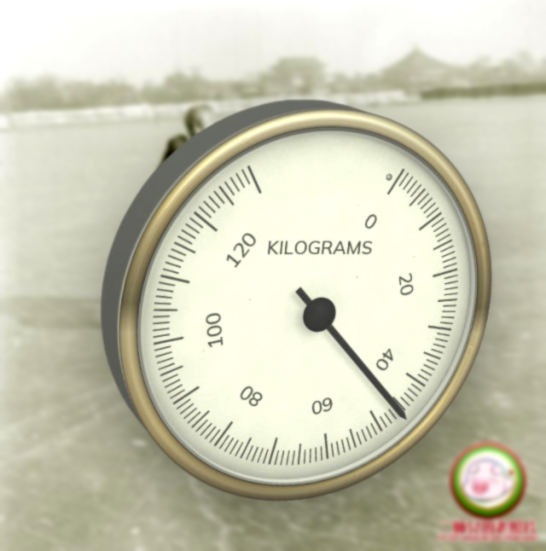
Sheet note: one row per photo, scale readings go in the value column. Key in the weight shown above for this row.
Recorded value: 46 kg
